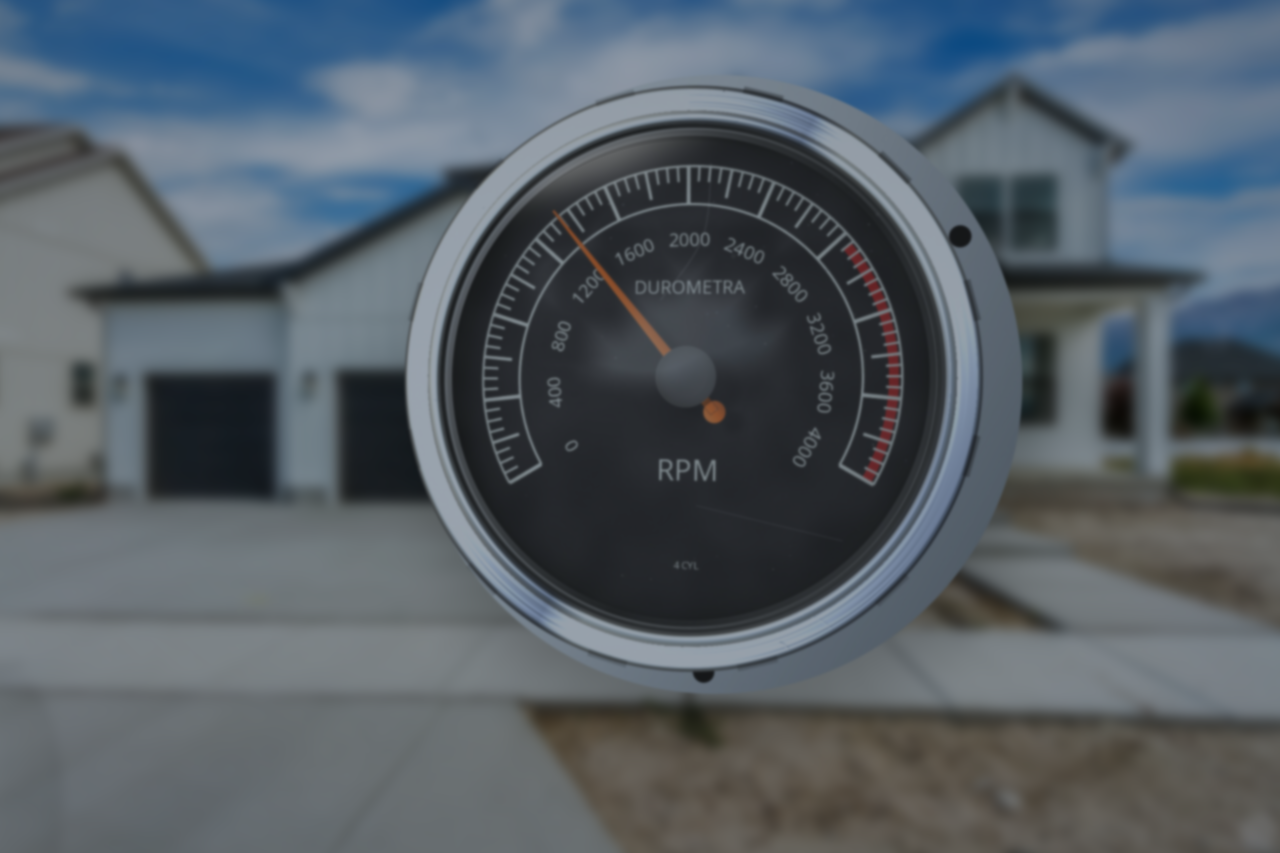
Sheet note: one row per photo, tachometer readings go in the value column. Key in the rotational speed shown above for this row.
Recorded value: 1350 rpm
